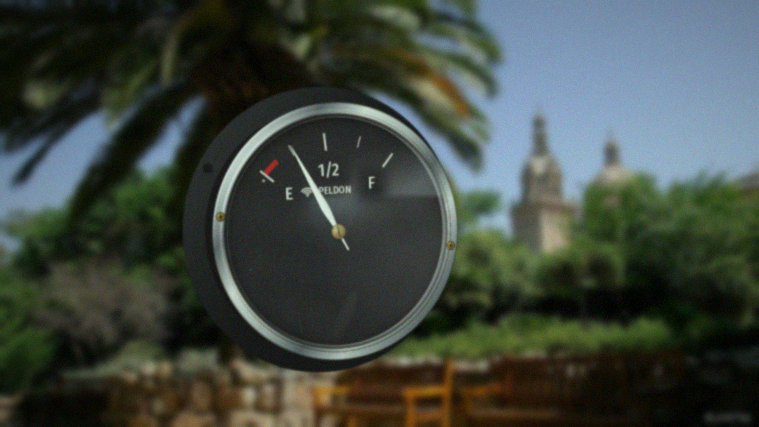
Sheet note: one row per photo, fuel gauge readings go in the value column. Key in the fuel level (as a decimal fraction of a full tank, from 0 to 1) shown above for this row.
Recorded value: 0.25
